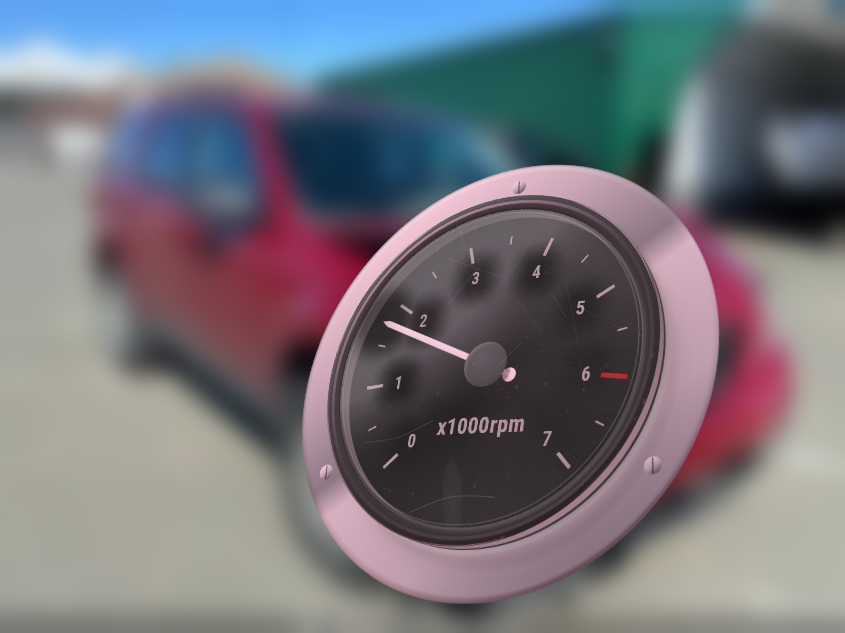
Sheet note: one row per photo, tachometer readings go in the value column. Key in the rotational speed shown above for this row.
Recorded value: 1750 rpm
